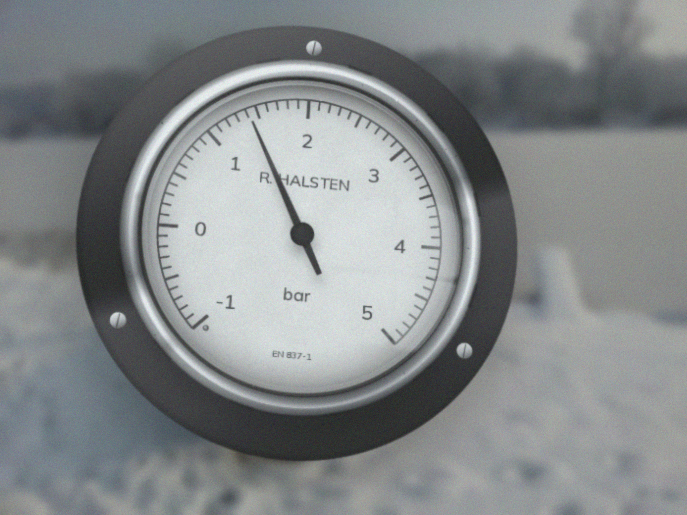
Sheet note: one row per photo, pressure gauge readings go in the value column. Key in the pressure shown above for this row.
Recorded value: 1.4 bar
